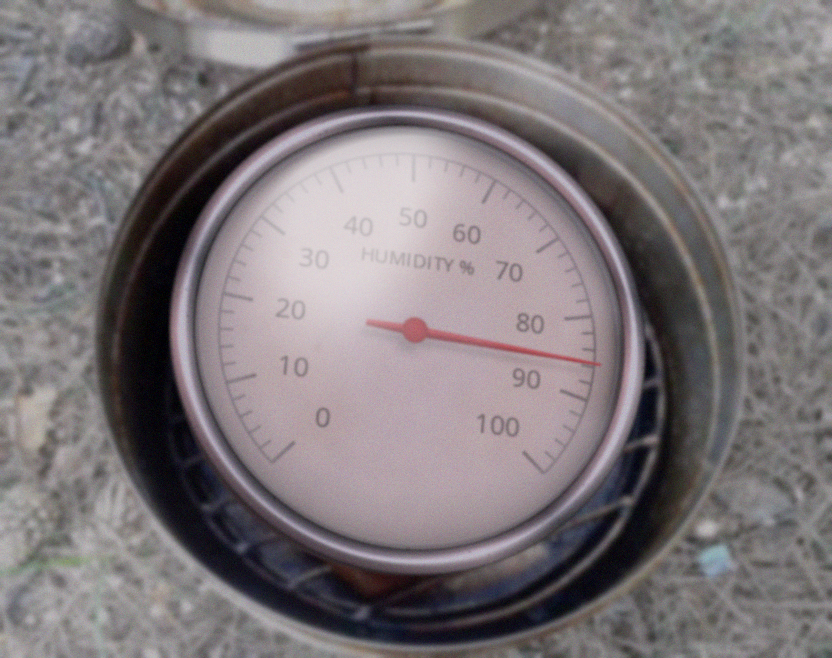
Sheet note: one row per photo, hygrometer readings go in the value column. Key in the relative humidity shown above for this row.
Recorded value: 86 %
